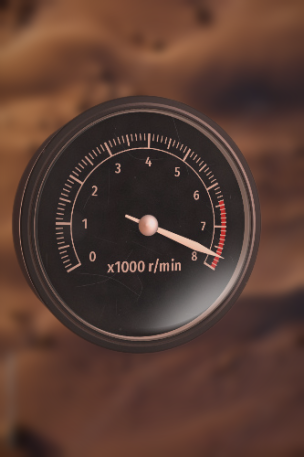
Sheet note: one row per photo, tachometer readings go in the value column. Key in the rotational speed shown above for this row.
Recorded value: 7700 rpm
